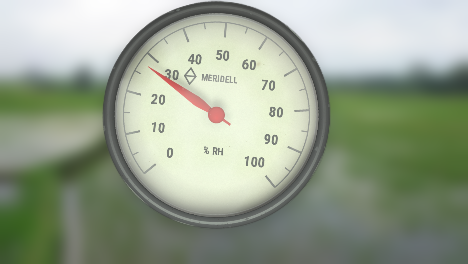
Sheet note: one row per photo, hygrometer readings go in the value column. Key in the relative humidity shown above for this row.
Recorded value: 27.5 %
